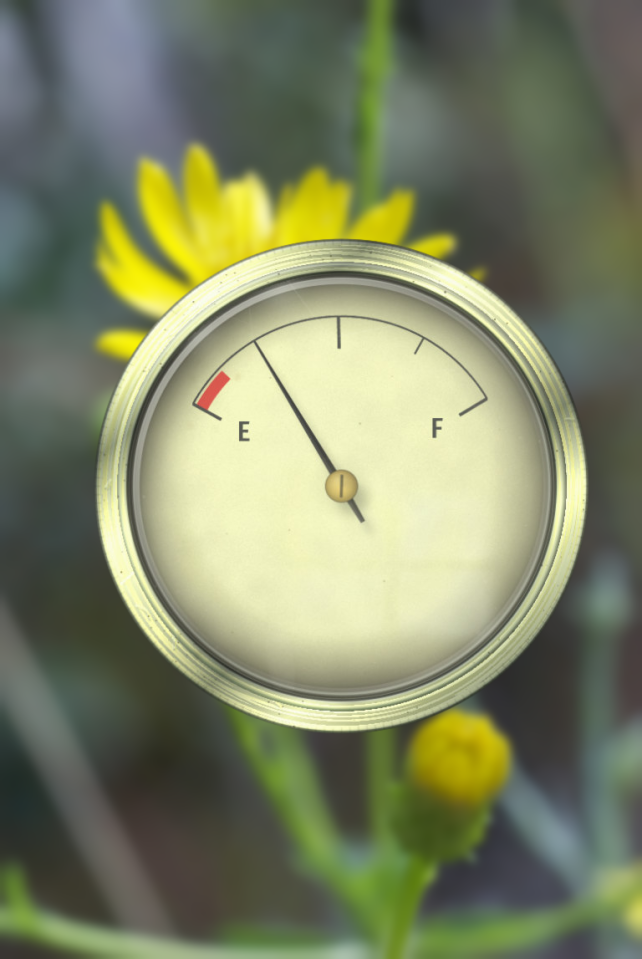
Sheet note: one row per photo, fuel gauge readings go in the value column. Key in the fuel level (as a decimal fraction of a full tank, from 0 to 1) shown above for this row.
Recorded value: 0.25
